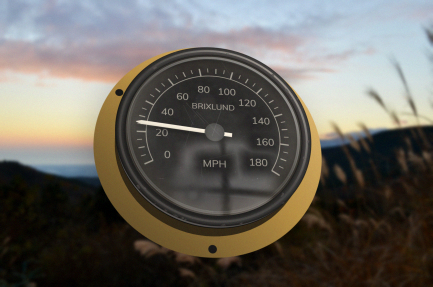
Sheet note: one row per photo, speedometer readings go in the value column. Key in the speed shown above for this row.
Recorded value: 25 mph
